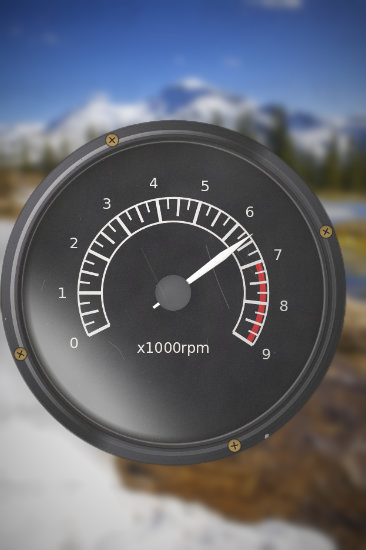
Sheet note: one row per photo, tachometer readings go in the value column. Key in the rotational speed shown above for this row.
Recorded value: 6375 rpm
